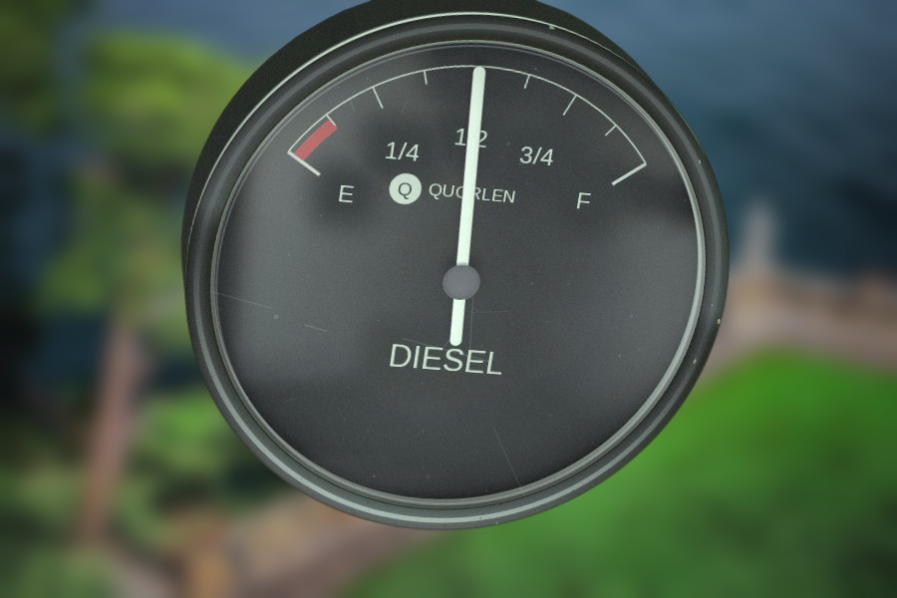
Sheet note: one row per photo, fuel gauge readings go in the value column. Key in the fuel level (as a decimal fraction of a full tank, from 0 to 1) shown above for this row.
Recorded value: 0.5
